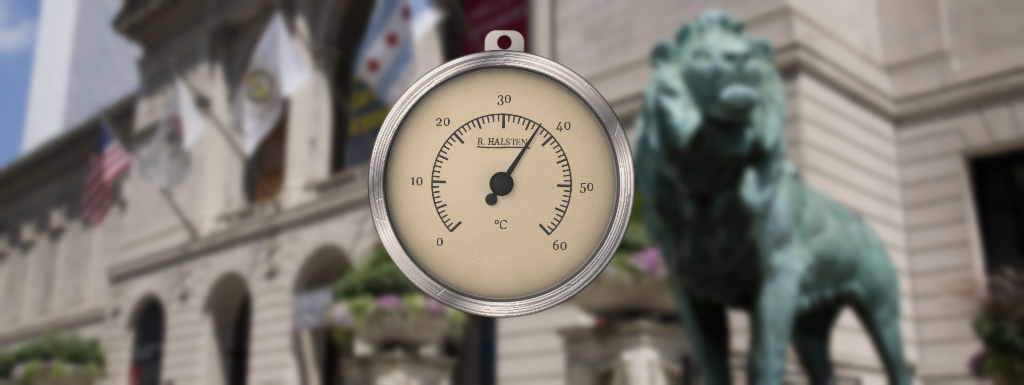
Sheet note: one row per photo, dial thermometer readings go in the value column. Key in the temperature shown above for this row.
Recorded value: 37 °C
